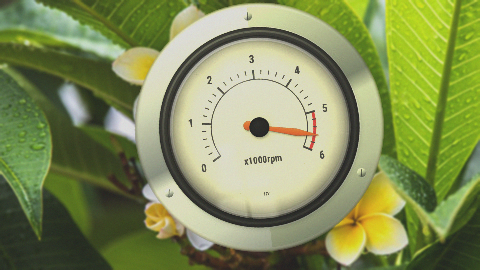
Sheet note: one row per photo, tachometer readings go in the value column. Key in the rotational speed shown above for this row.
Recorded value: 5600 rpm
